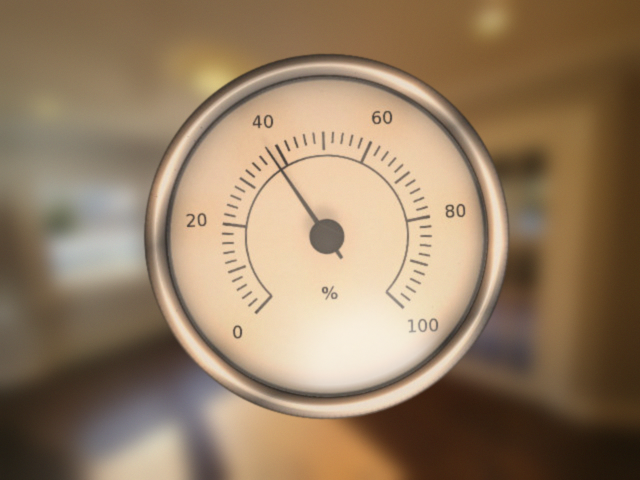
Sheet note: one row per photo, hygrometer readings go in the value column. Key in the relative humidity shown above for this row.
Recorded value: 38 %
